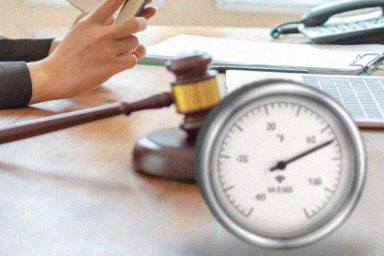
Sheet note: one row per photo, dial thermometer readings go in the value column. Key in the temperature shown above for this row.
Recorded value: 68 °F
